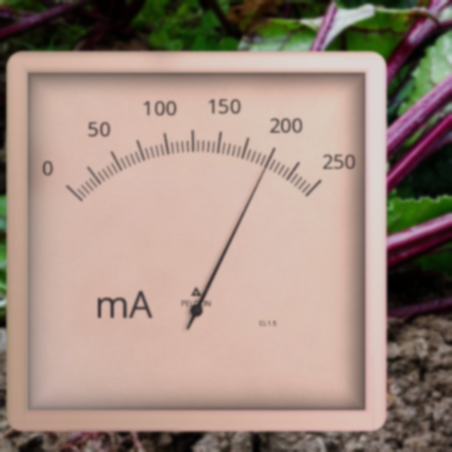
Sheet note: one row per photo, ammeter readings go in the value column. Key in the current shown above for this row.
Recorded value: 200 mA
